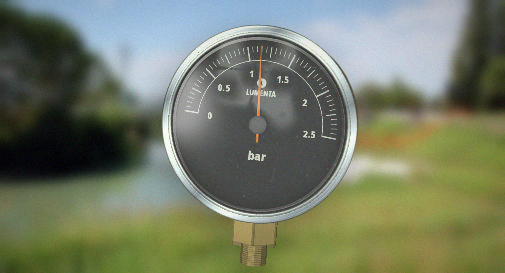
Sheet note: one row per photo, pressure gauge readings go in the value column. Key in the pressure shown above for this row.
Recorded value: 1.15 bar
